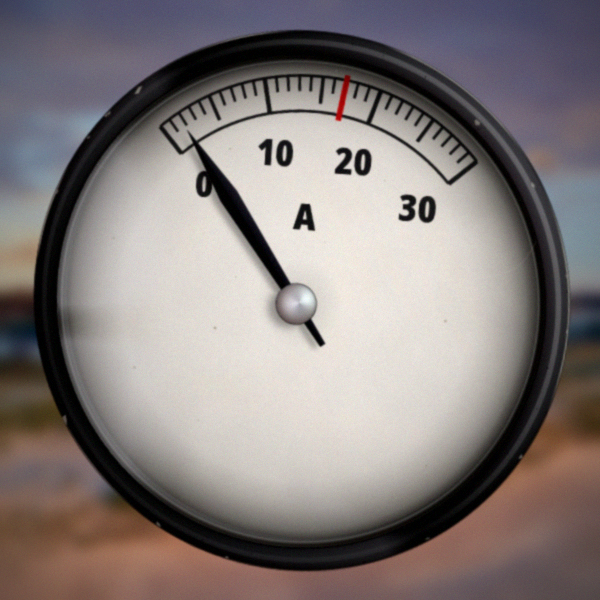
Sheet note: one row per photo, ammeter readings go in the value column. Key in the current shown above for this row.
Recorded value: 2 A
